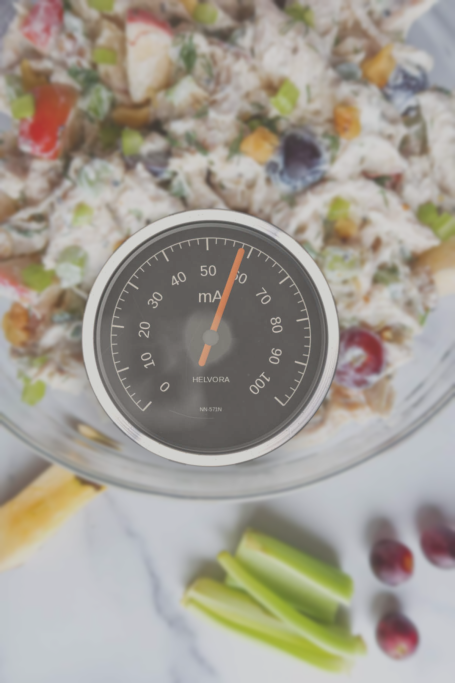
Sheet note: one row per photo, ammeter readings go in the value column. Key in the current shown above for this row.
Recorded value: 58 mA
